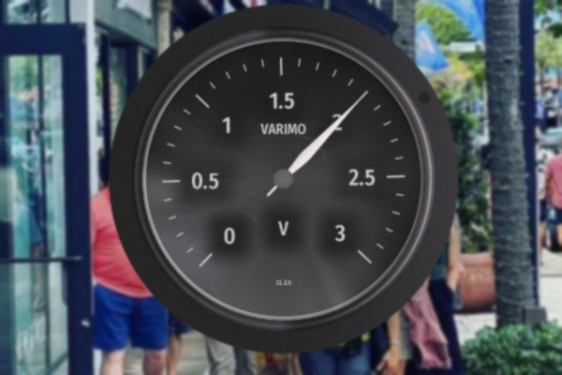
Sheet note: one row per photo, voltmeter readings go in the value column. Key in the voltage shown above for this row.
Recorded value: 2 V
